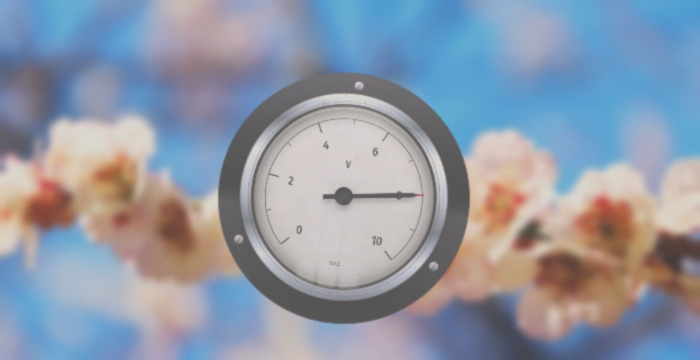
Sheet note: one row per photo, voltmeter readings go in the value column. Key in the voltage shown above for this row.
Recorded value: 8 V
